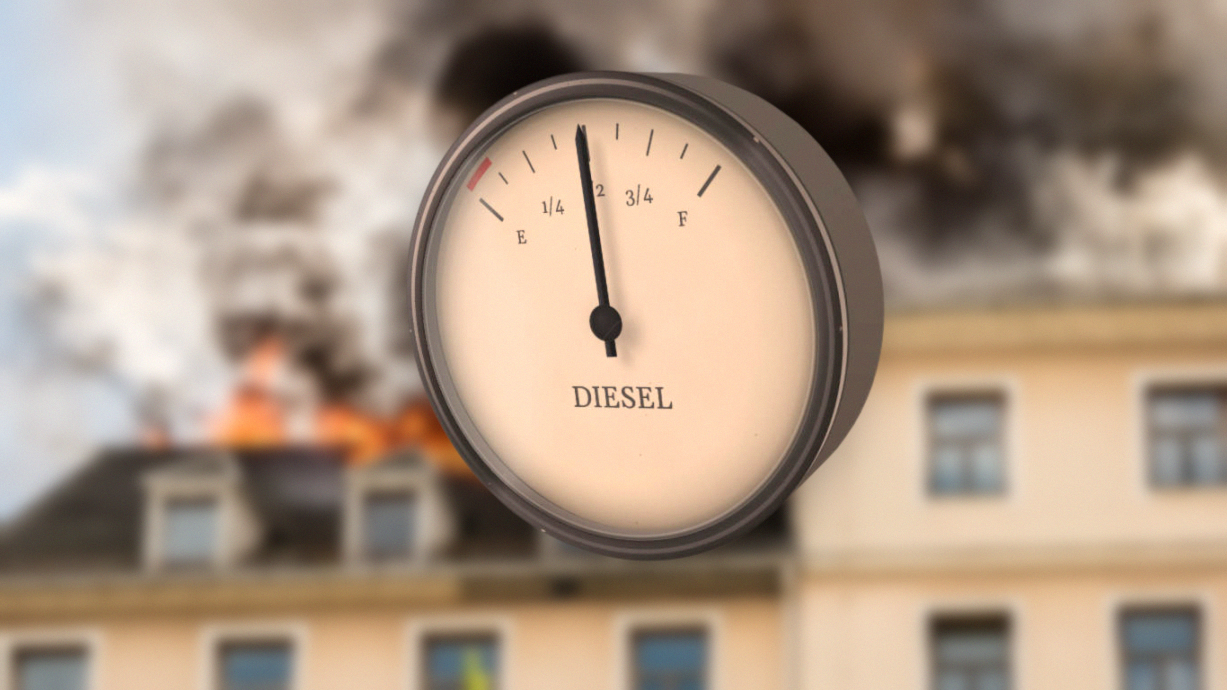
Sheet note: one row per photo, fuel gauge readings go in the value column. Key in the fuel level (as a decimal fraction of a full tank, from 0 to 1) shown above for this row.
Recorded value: 0.5
